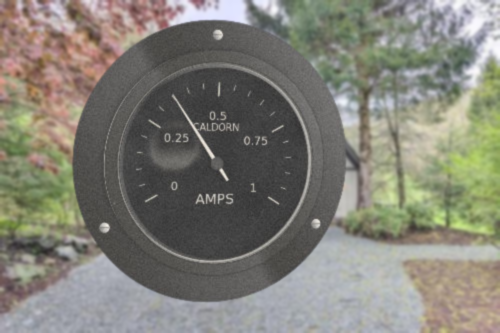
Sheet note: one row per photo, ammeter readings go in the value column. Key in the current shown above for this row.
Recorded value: 0.35 A
